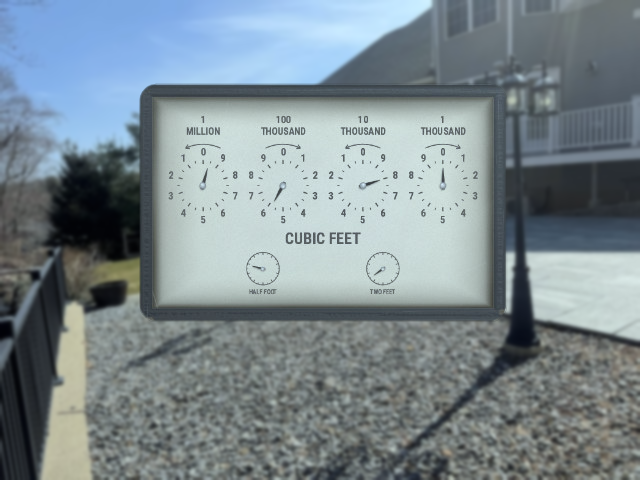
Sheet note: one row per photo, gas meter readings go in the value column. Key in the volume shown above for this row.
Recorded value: 958000 ft³
